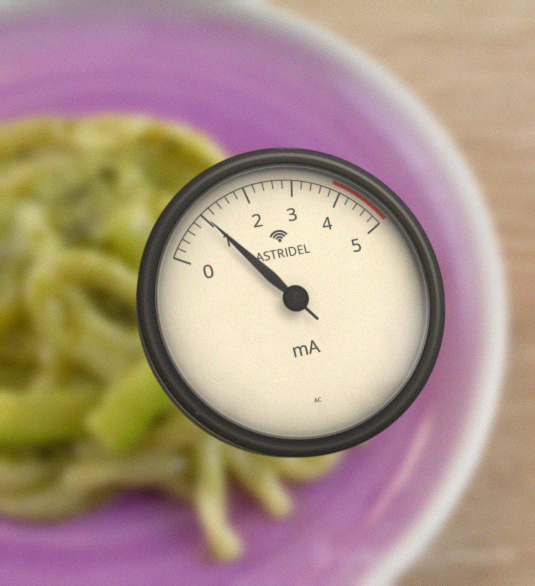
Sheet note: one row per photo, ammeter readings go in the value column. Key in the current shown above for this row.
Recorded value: 1 mA
